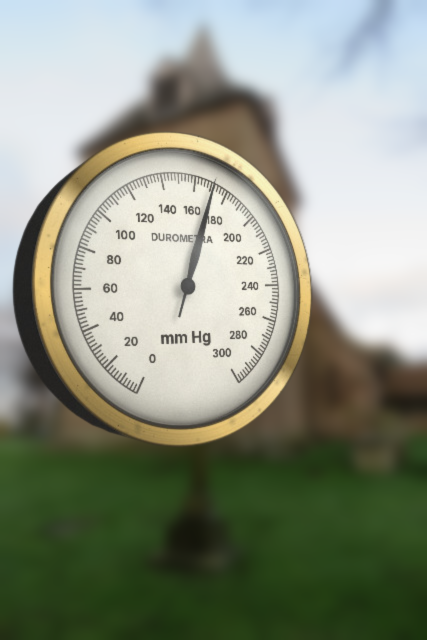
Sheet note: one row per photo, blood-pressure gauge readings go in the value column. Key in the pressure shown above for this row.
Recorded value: 170 mmHg
